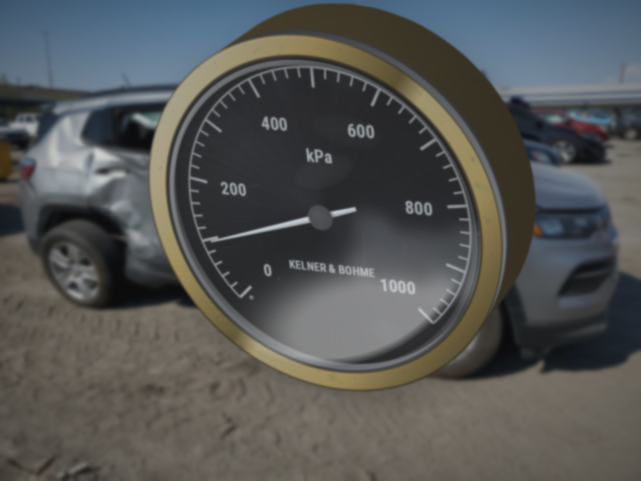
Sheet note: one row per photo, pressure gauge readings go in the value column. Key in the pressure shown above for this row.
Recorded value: 100 kPa
